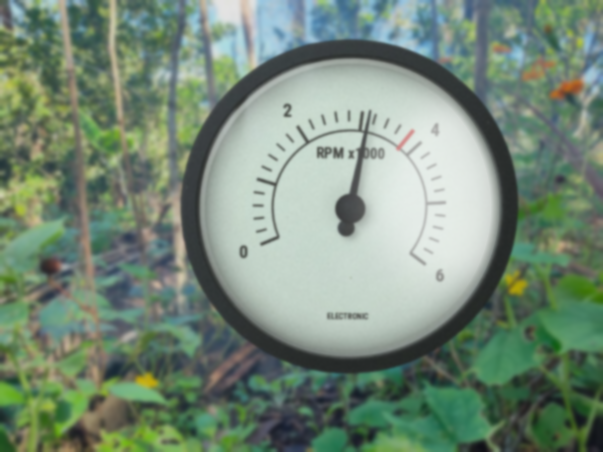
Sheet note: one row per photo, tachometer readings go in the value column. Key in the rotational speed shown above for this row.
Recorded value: 3100 rpm
